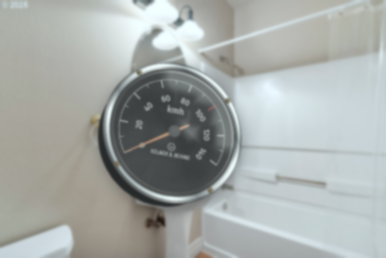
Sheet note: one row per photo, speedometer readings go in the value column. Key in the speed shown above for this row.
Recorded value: 0 km/h
